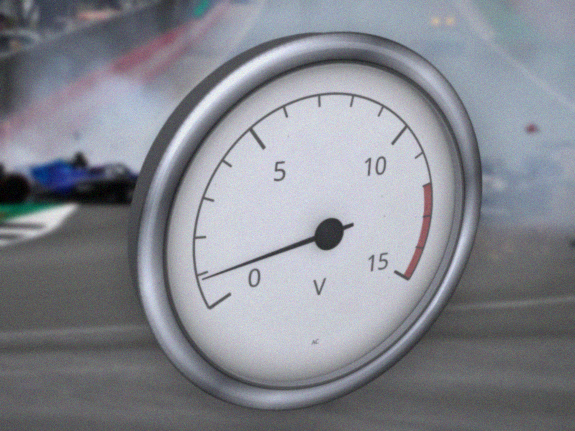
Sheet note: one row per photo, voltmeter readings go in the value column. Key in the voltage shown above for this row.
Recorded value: 1 V
